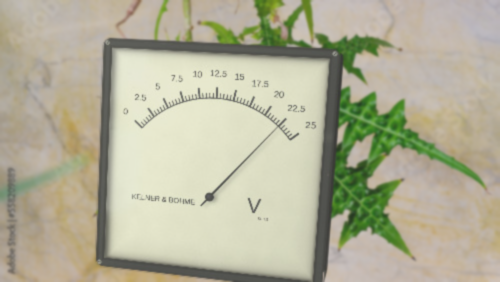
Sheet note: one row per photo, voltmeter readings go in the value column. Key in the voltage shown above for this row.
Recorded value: 22.5 V
